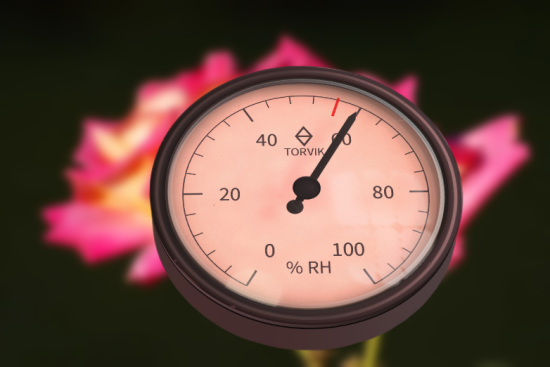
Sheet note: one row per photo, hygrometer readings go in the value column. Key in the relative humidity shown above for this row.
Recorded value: 60 %
